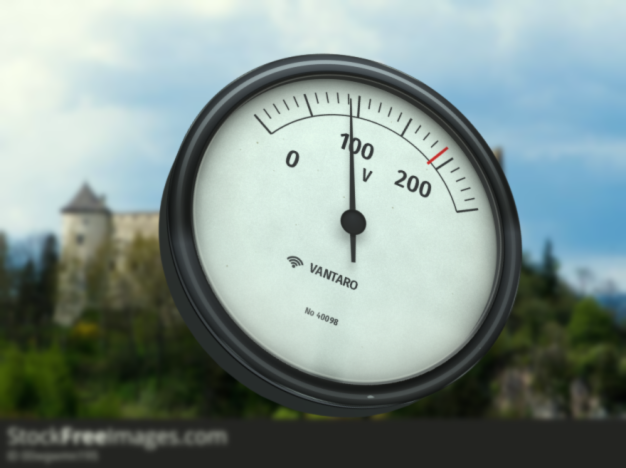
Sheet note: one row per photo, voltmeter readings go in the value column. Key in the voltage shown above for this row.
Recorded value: 90 V
